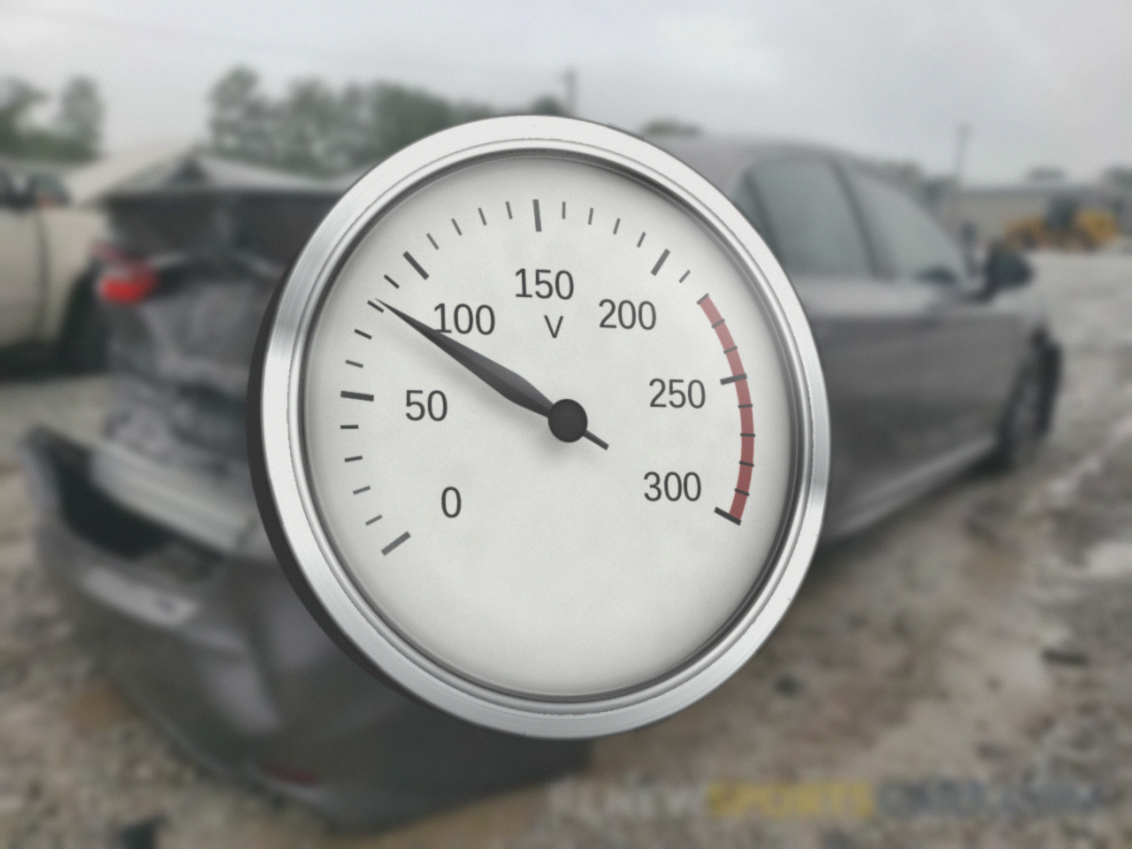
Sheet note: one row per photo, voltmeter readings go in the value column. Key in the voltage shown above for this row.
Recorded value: 80 V
